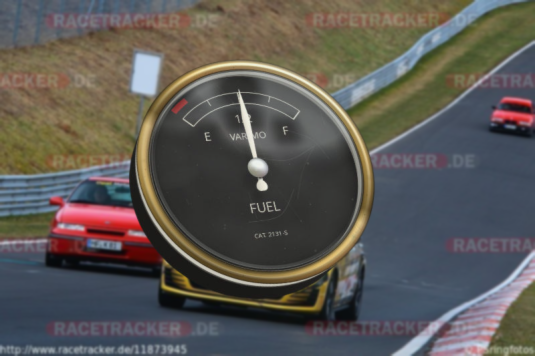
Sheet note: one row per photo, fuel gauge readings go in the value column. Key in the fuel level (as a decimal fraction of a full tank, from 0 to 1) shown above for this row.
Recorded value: 0.5
